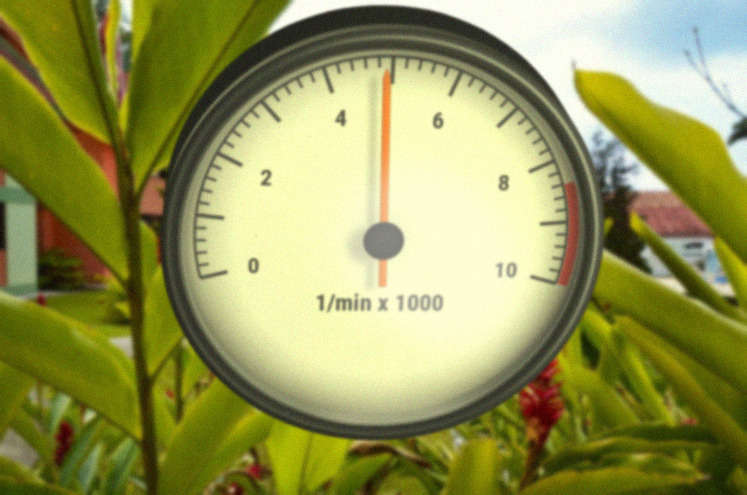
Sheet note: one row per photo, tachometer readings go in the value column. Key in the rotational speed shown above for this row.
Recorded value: 4900 rpm
